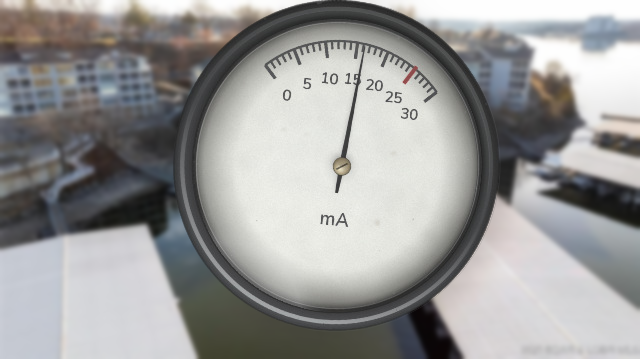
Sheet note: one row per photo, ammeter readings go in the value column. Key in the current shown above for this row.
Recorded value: 16 mA
